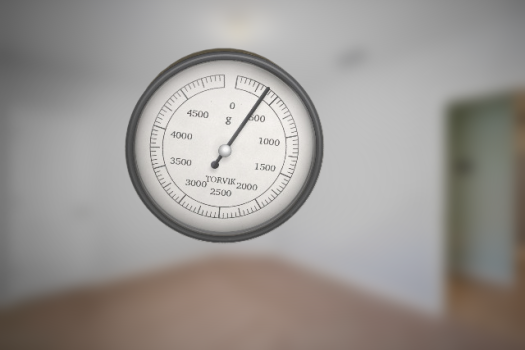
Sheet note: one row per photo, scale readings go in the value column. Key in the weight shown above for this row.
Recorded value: 350 g
